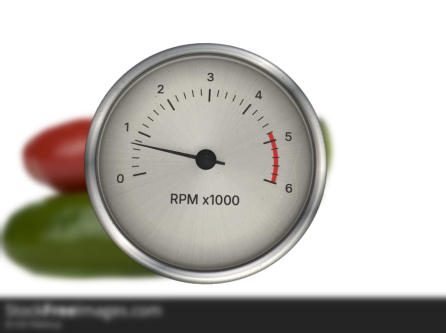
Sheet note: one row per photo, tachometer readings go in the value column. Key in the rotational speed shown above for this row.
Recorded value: 700 rpm
